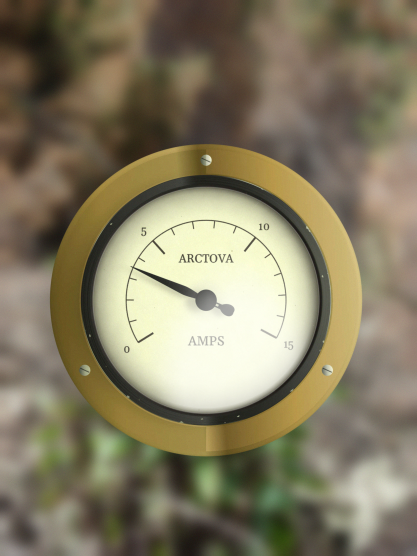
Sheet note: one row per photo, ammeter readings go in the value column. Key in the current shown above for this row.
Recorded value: 3.5 A
